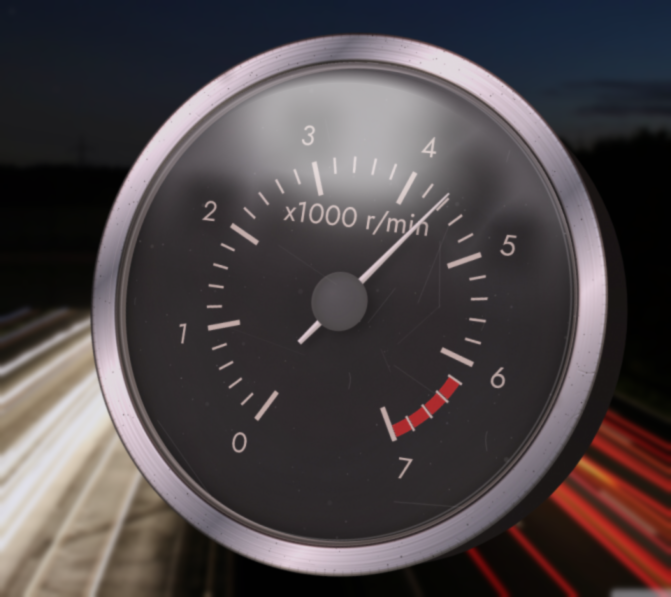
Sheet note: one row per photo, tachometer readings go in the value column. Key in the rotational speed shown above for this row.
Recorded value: 4400 rpm
